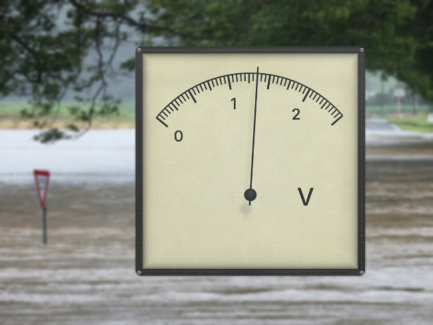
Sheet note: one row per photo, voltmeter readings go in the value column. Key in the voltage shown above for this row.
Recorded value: 1.35 V
